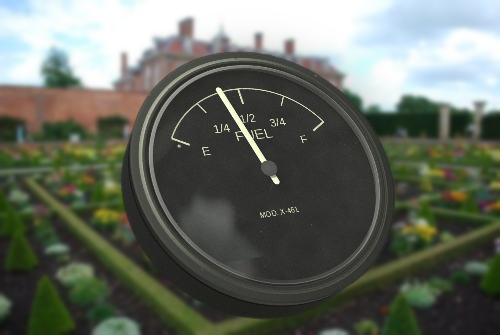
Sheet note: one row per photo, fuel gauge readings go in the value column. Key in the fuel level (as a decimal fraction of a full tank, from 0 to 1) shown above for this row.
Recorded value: 0.375
